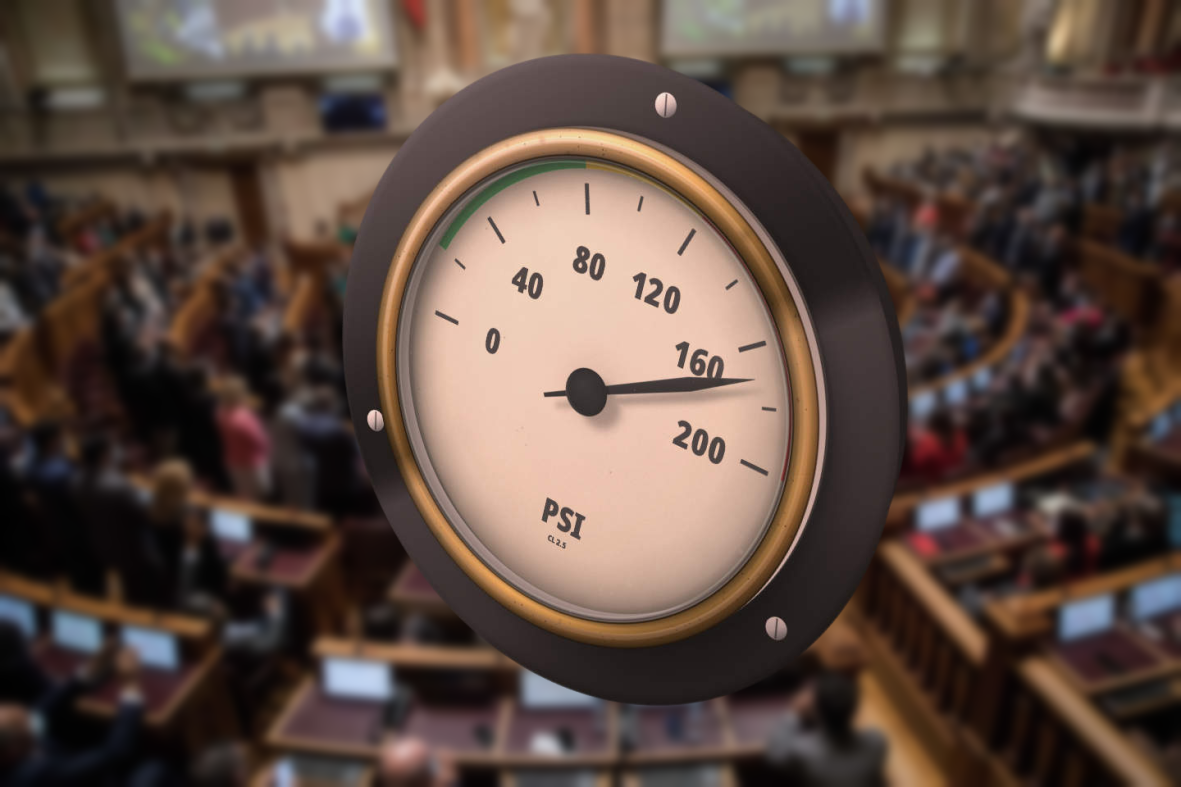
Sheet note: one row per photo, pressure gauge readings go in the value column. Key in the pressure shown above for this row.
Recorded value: 170 psi
